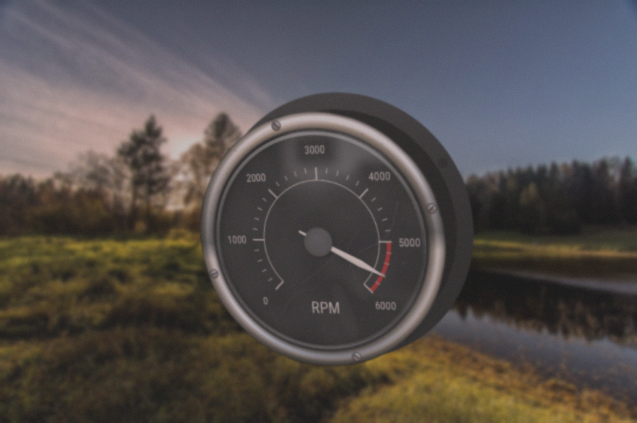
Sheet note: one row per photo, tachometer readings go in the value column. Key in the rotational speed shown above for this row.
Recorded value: 5600 rpm
